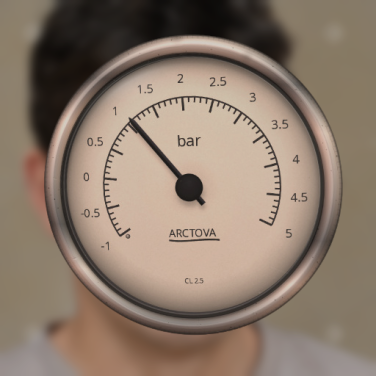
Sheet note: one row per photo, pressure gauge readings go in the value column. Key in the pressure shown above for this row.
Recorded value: 1.1 bar
